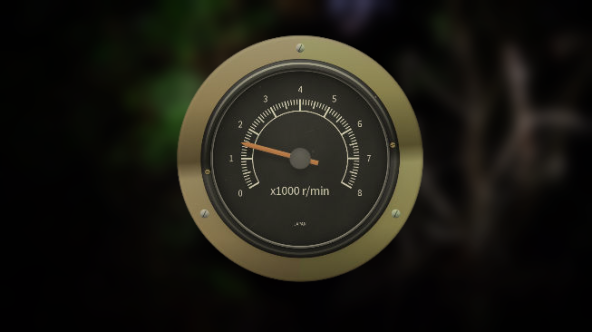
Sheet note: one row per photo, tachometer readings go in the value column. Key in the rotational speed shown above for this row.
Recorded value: 1500 rpm
